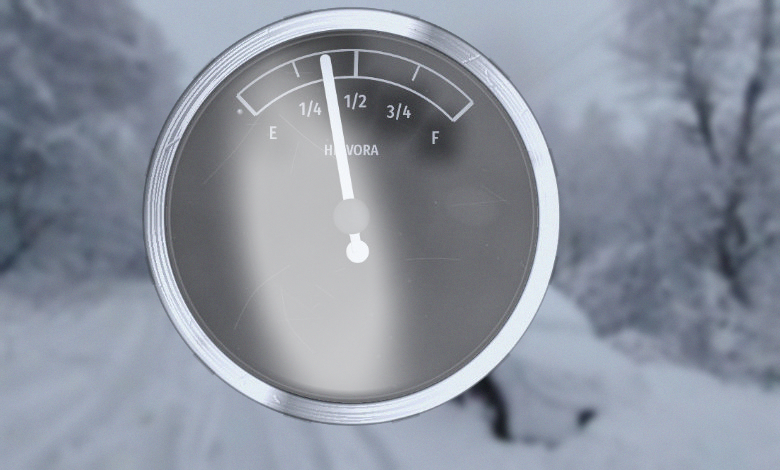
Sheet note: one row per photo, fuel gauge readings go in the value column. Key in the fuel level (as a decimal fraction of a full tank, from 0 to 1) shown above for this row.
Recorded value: 0.375
